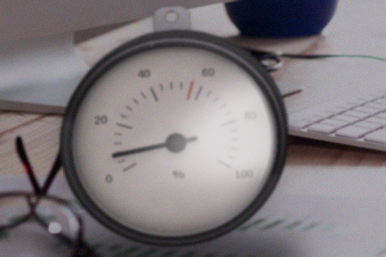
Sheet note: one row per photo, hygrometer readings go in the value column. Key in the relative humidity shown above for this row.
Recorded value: 8 %
